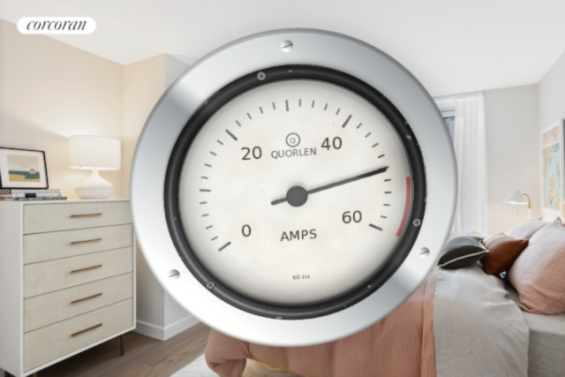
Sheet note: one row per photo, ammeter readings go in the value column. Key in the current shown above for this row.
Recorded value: 50 A
